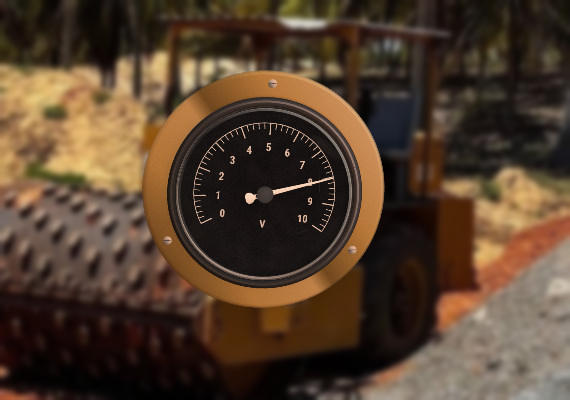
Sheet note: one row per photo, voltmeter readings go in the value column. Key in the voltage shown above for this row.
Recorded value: 8 V
